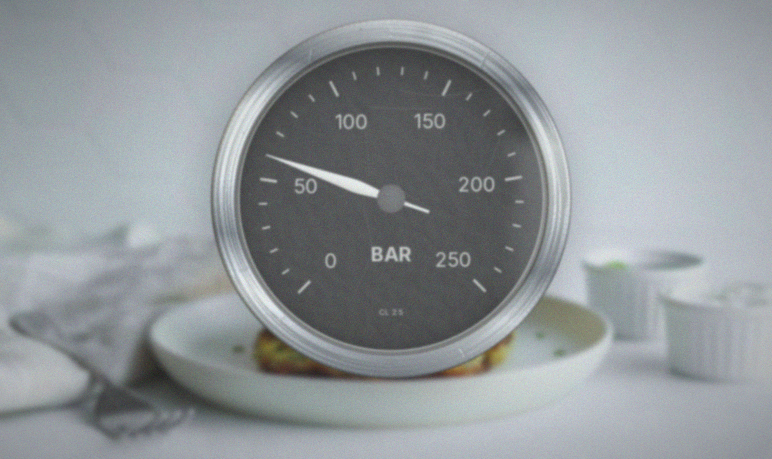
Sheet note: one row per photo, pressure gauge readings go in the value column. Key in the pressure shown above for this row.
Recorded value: 60 bar
